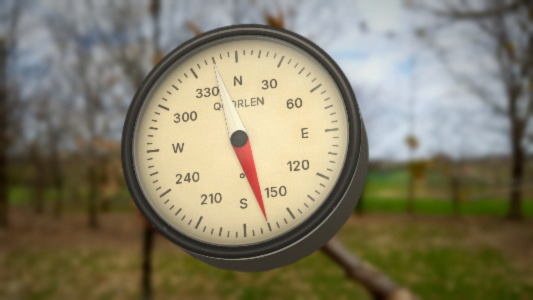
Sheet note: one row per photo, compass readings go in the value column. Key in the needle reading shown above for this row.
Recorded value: 165 °
